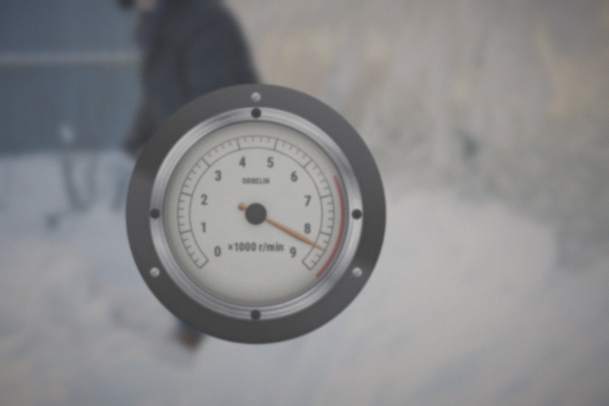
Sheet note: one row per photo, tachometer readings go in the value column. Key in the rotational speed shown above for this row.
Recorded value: 8400 rpm
